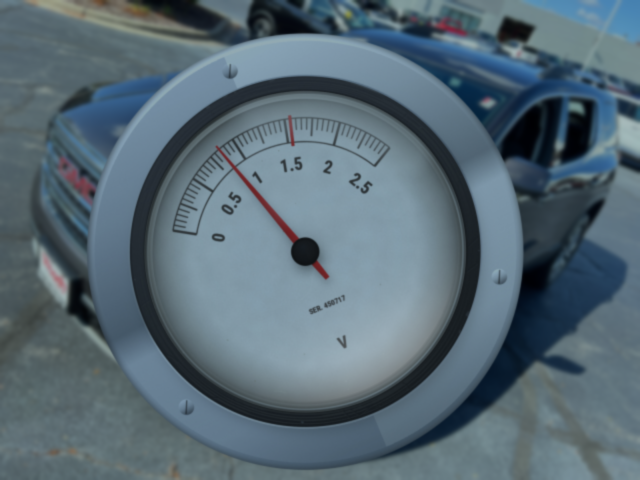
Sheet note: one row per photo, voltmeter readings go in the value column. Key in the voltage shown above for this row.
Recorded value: 0.85 V
